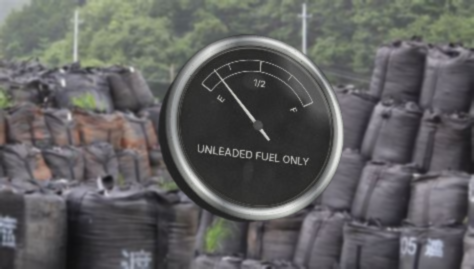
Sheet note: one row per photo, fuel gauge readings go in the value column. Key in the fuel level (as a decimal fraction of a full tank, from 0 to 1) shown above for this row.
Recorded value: 0.125
